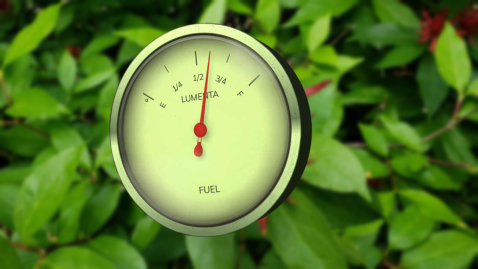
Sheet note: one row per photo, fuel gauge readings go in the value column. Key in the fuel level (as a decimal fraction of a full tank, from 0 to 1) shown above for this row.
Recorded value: 0.625
